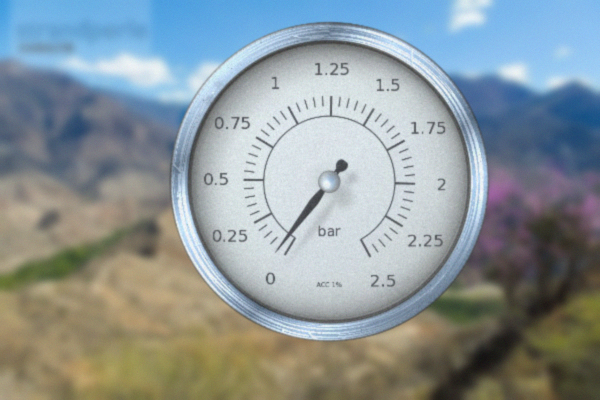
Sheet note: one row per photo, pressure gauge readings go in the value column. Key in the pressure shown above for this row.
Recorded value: 0.05 bar
